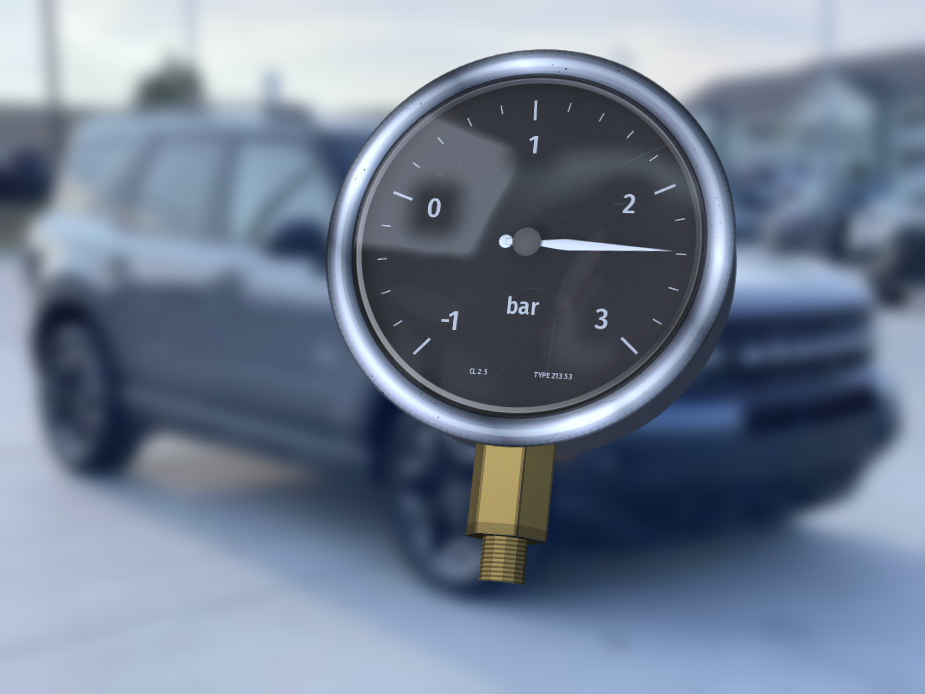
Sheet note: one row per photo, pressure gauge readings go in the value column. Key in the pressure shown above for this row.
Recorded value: 2.4 bar
